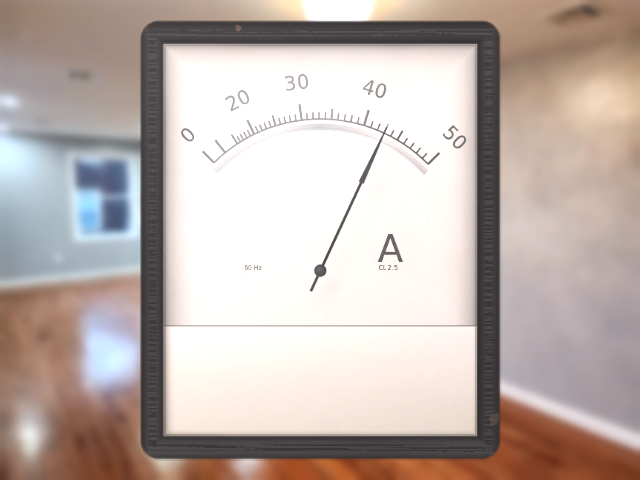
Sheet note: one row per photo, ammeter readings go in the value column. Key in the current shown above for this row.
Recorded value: 43 A
